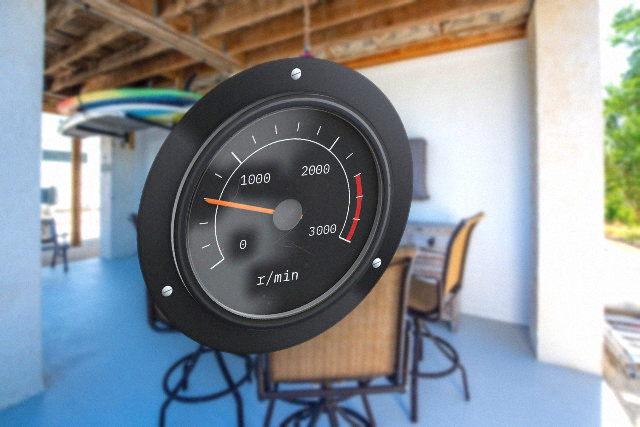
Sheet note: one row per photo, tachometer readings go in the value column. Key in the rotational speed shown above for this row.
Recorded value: 600 rpm
